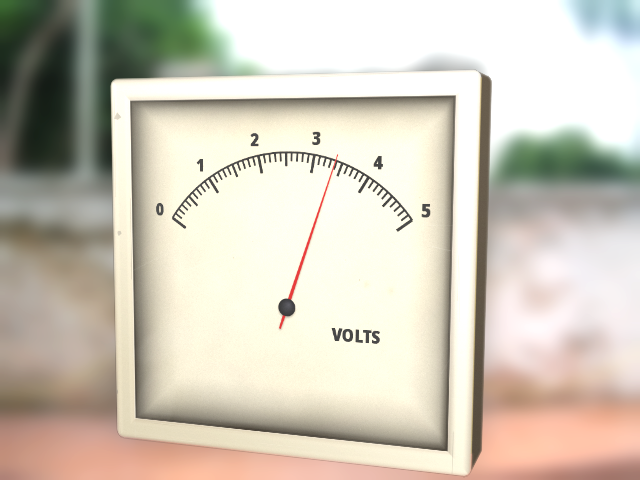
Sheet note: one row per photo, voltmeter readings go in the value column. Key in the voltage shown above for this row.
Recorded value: 3.4 V
